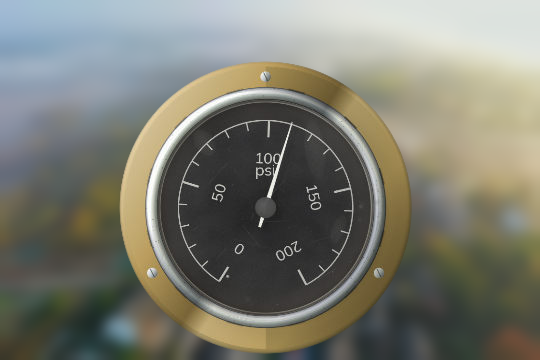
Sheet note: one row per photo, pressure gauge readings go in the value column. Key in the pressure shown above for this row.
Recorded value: 110 psi
